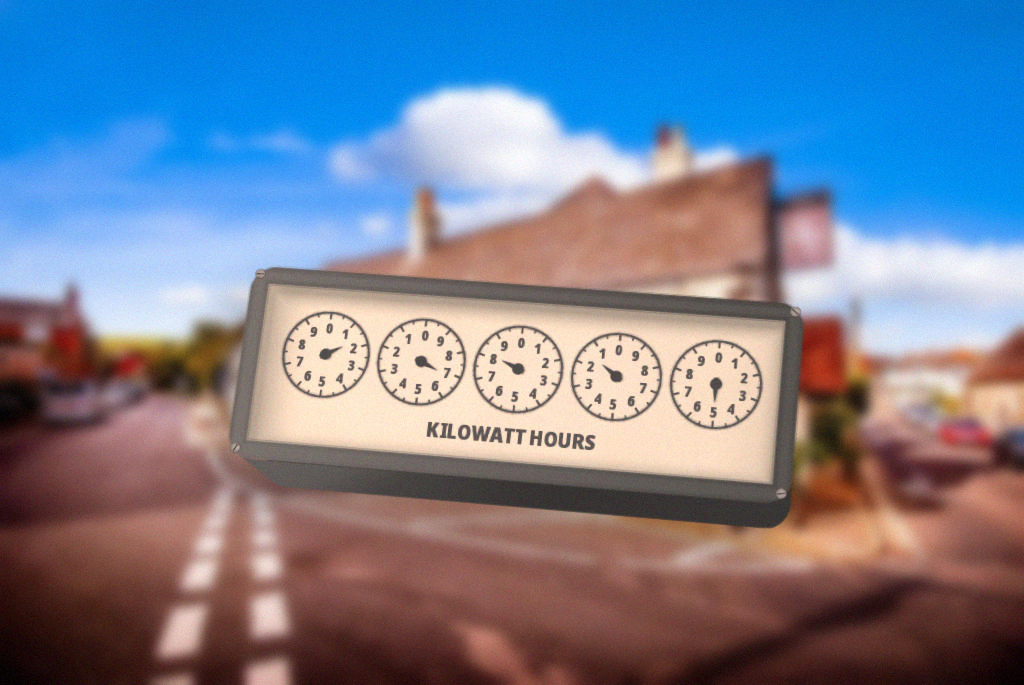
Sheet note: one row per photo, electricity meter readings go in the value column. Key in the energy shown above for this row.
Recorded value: 16815 kWh
